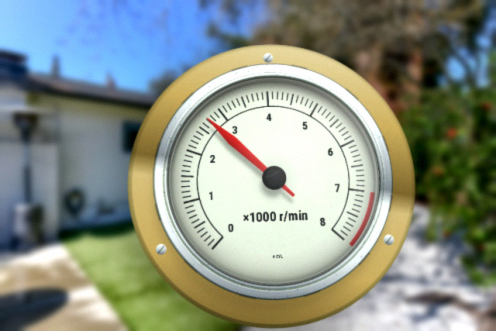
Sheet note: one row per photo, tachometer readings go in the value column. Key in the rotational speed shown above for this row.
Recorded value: 2700 rpm
